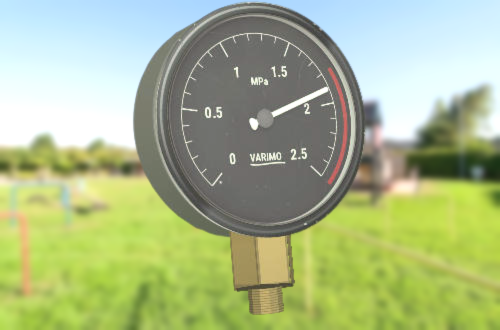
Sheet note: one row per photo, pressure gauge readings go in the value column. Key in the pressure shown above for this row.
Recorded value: 1.9 MPa
